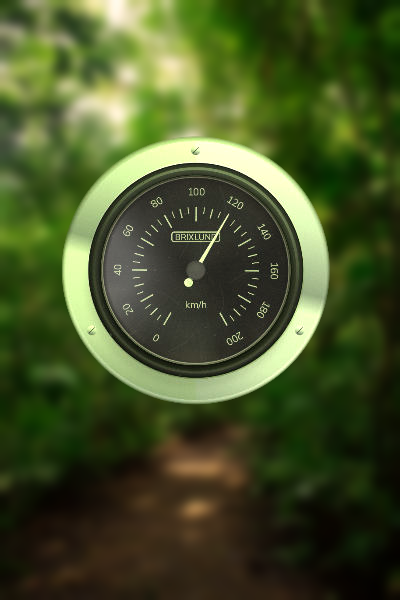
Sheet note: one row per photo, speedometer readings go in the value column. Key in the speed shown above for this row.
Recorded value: 120 km/h
